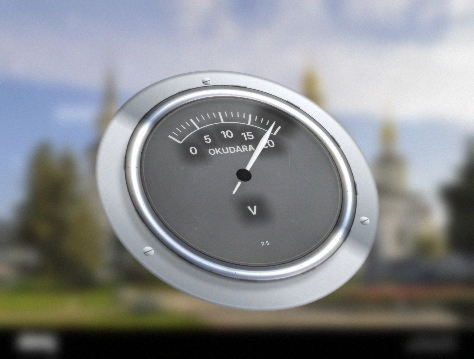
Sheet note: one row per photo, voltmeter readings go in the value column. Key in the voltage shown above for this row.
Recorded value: 19 V
